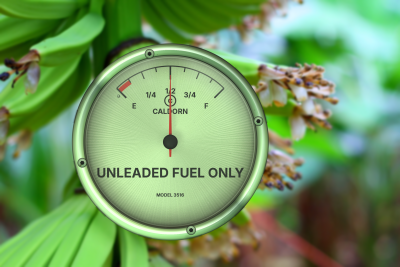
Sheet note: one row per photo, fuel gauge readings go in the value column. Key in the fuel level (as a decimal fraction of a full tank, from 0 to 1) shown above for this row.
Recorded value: 0.5
